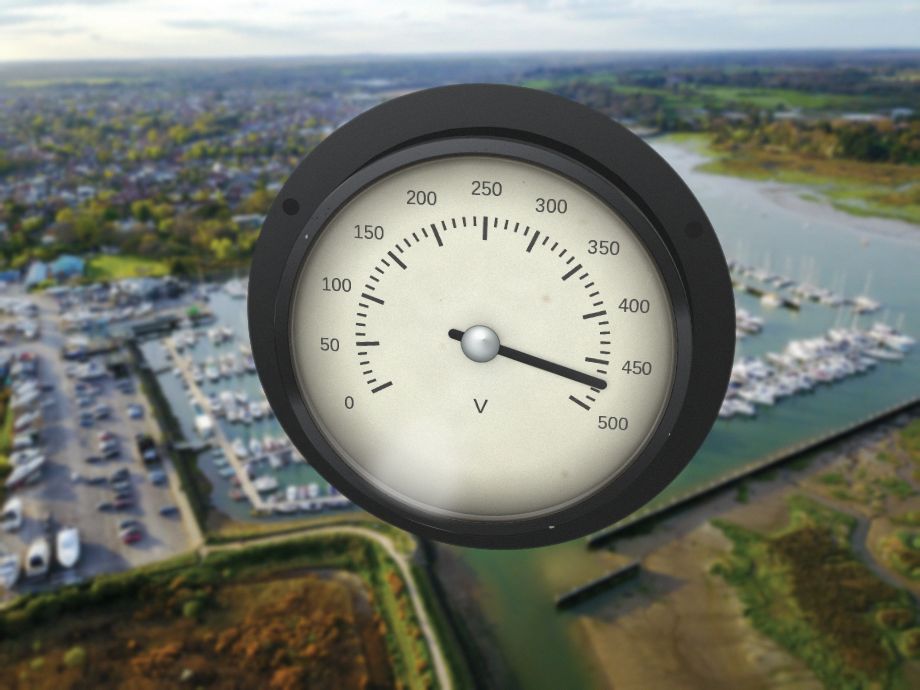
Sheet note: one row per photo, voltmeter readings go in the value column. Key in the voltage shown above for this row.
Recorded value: 470 V
